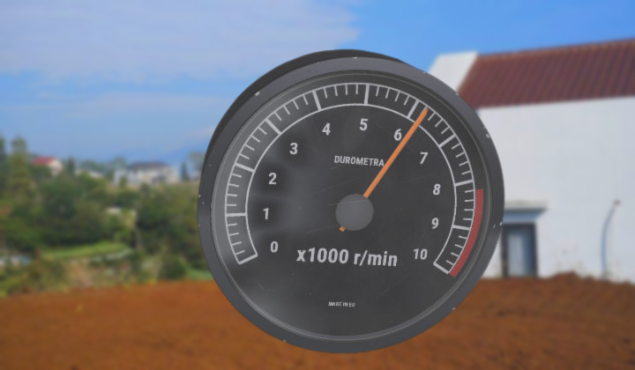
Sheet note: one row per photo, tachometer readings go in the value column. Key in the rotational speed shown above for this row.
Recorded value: 6200 rpm
